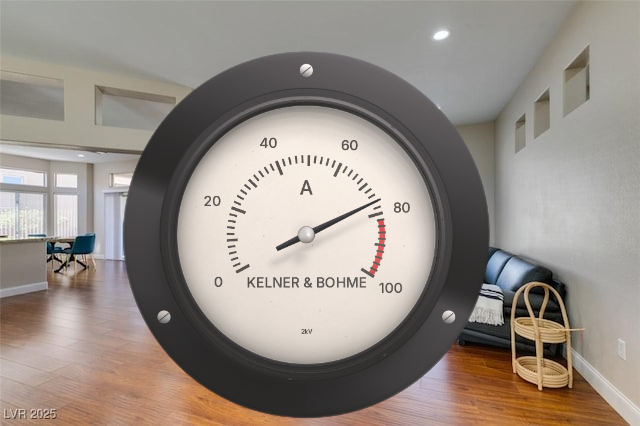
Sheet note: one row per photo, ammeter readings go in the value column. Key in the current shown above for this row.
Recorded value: 76 A
